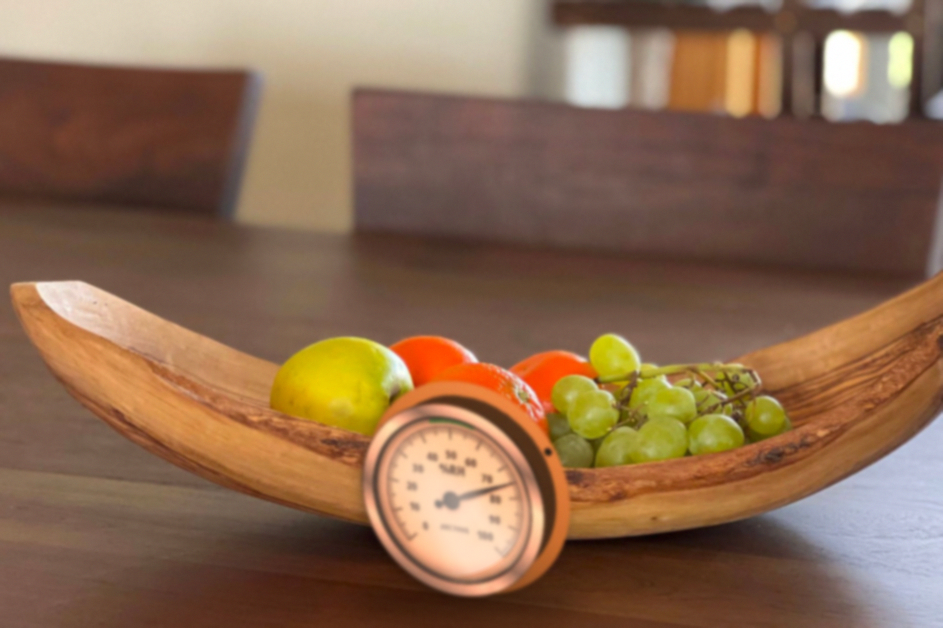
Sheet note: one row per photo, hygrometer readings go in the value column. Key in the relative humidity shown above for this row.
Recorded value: 75 %
